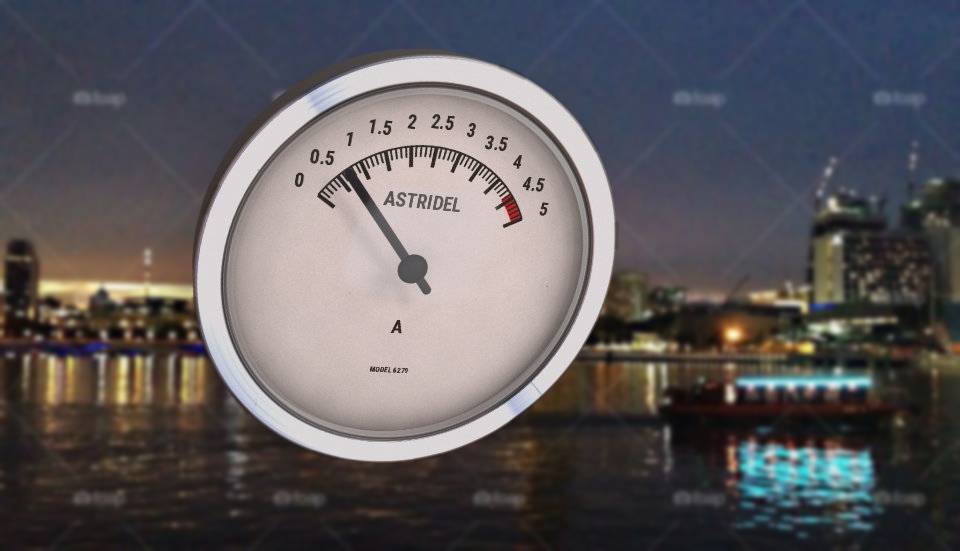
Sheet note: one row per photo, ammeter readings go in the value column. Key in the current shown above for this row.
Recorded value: 0.7 A
